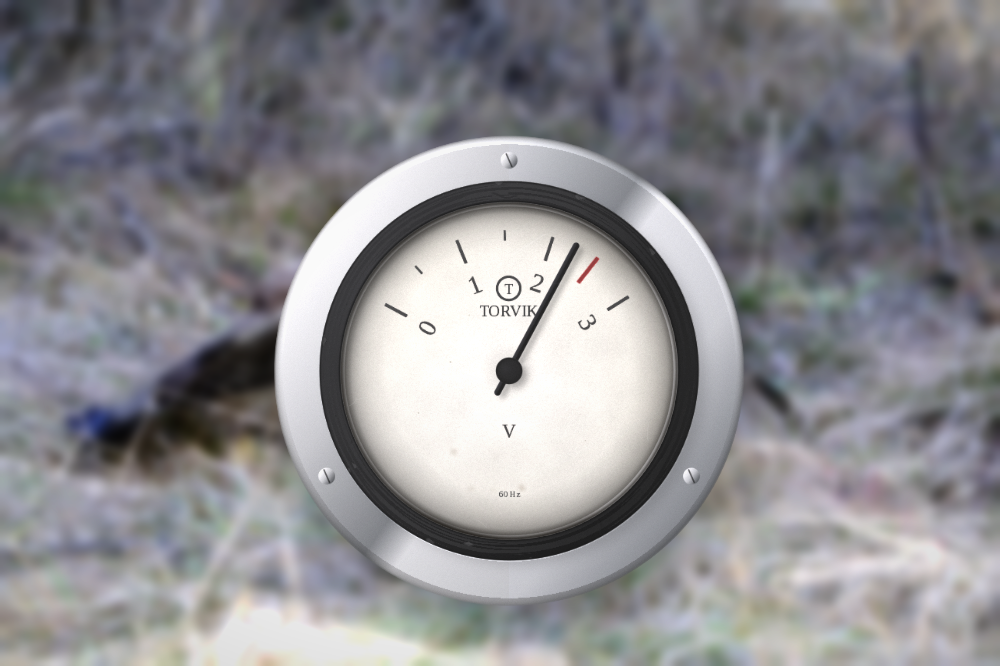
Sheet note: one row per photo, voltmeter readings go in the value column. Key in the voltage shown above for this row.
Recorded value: 2.25 V
